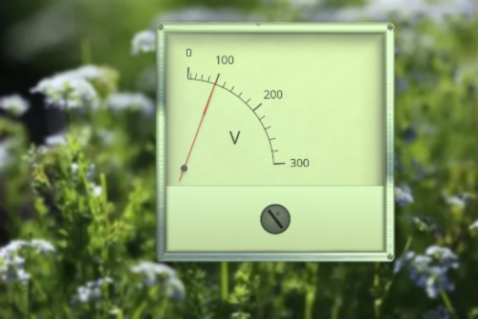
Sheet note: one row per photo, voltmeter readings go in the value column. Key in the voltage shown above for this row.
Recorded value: 100 V
